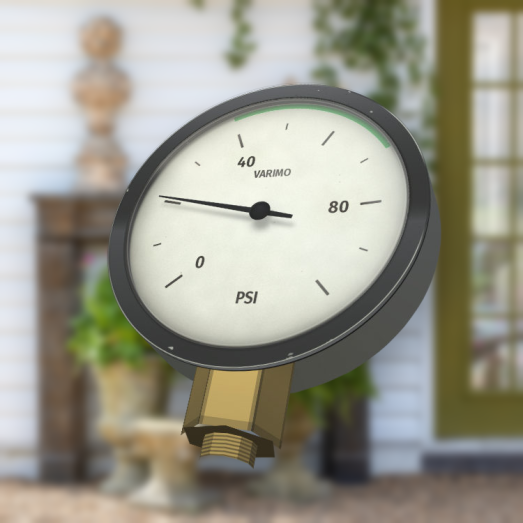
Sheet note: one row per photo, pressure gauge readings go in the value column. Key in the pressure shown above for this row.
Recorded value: 20 psi
